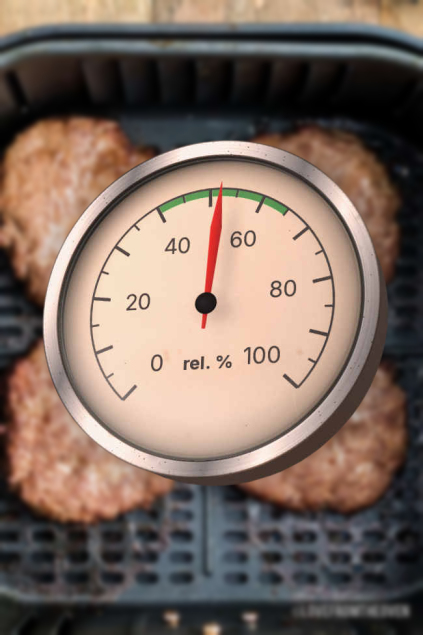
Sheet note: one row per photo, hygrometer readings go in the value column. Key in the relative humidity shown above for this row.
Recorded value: 52.5 %
